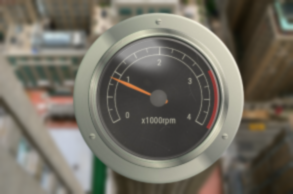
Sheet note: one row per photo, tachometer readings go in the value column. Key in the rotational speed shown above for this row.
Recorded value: 875 rpm
